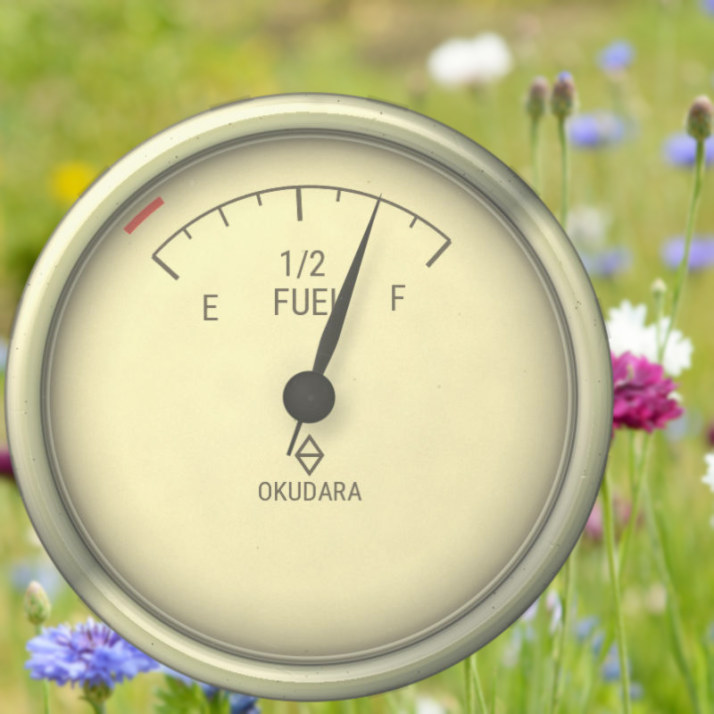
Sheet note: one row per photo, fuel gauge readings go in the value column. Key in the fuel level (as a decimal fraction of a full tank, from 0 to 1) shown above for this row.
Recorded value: 0.75
